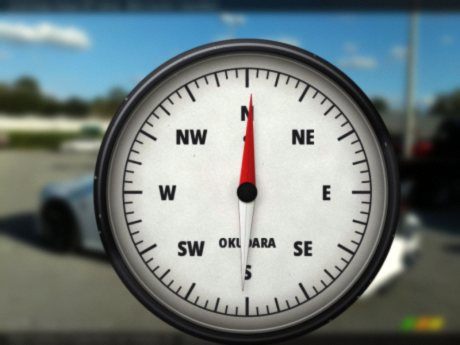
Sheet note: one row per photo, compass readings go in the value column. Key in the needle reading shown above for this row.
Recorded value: 2.5 °
